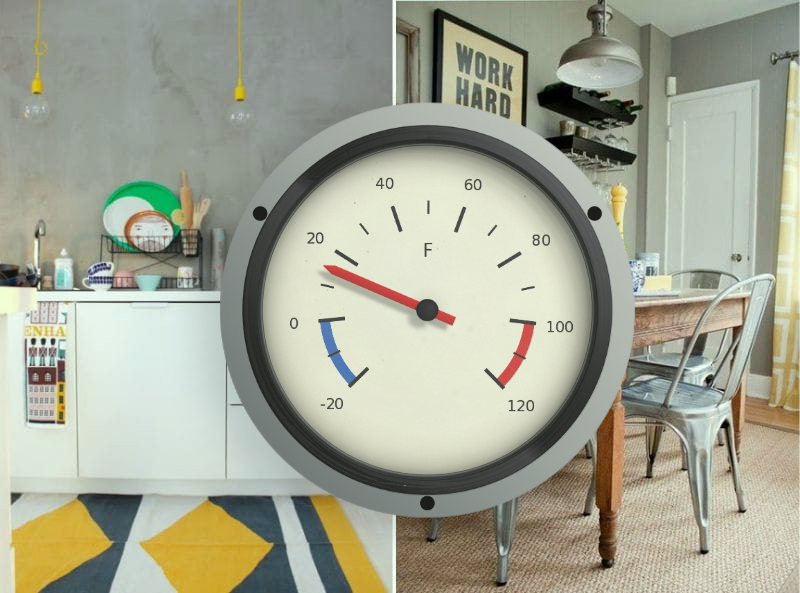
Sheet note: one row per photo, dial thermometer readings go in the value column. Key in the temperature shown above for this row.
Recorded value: 15 °F
